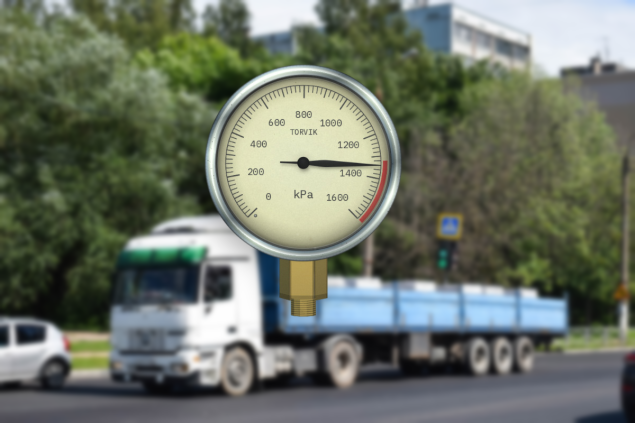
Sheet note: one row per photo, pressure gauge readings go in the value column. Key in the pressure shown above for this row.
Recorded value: 1340 kPa
